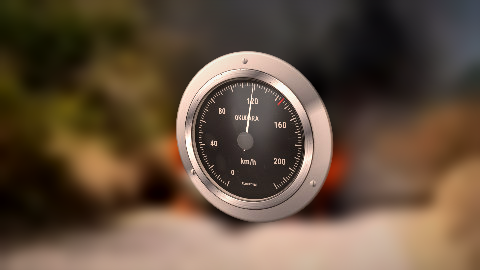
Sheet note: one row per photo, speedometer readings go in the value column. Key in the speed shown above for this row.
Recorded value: 120 km/h
